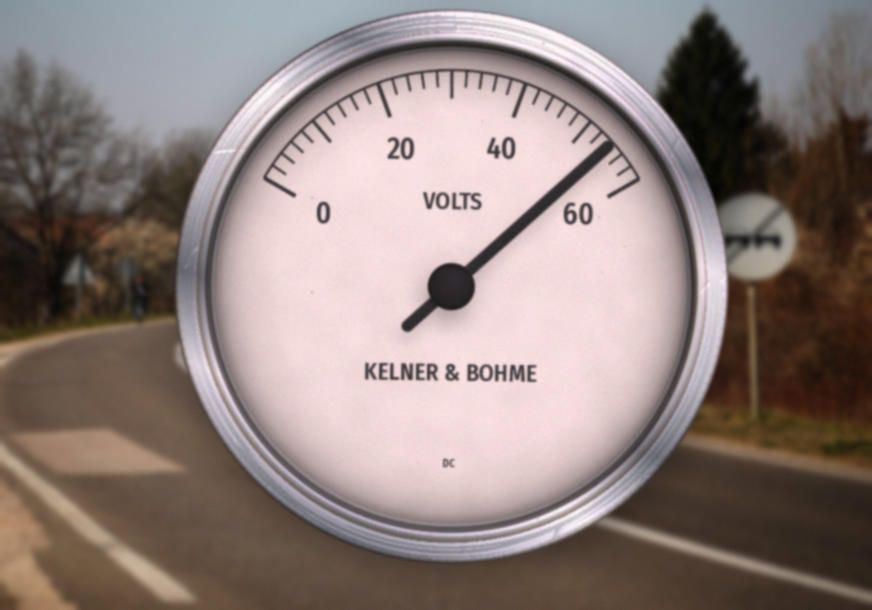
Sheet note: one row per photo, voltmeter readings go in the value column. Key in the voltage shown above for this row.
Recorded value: 54 V
